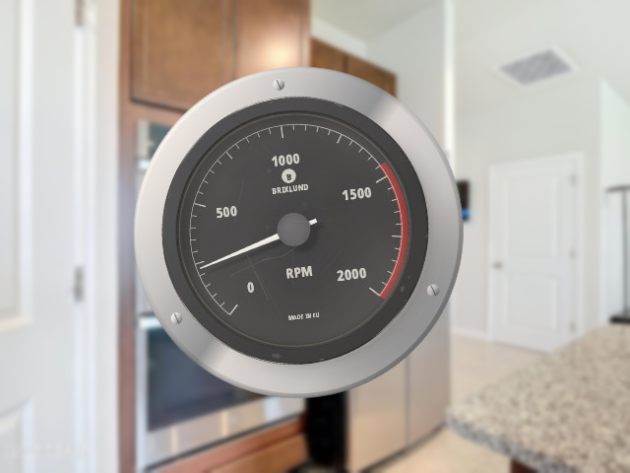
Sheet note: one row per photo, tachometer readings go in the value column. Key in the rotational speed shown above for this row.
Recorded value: 225 rpm
